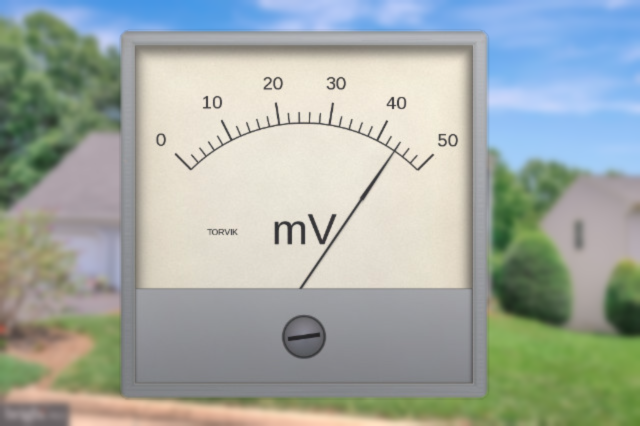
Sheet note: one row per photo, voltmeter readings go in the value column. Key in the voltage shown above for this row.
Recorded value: 44 mV
